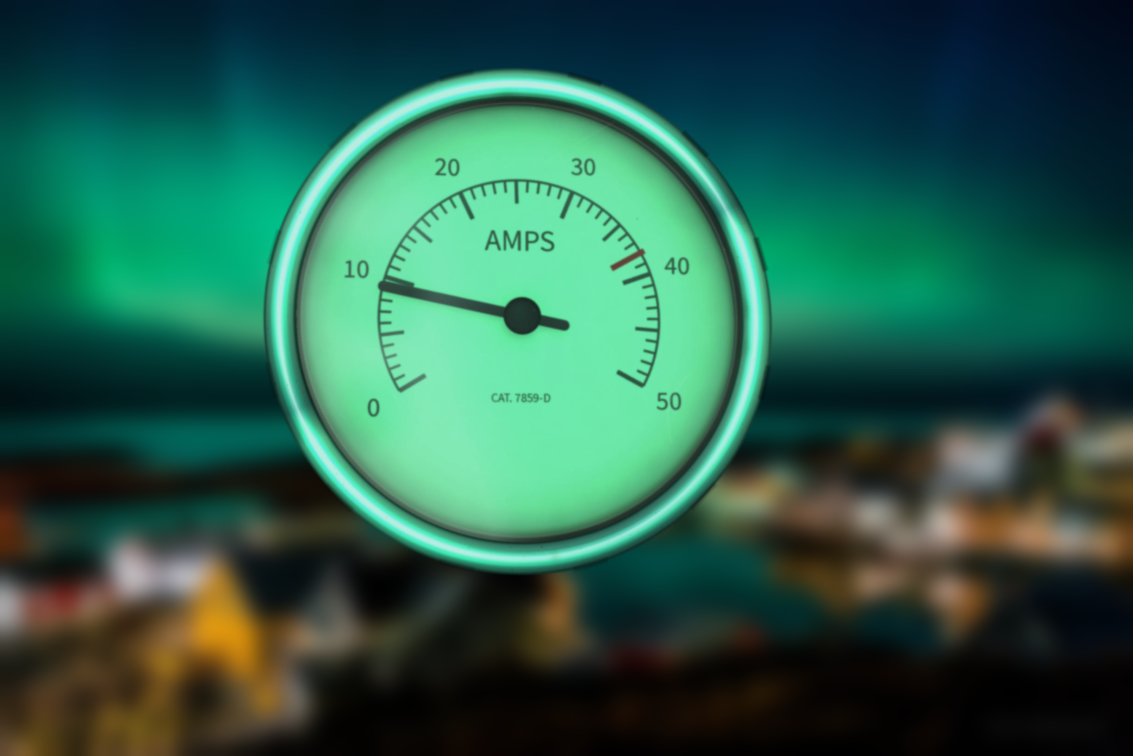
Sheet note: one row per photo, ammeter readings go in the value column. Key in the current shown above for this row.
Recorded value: 9 A
